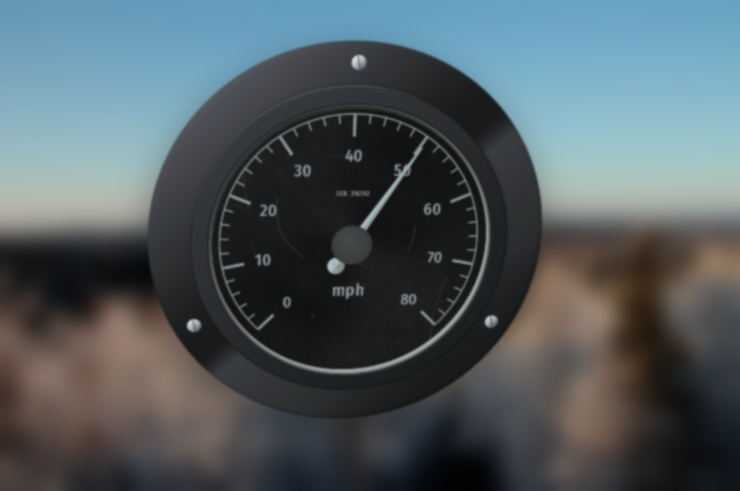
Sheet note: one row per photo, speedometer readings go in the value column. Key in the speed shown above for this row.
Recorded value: 50 mph
